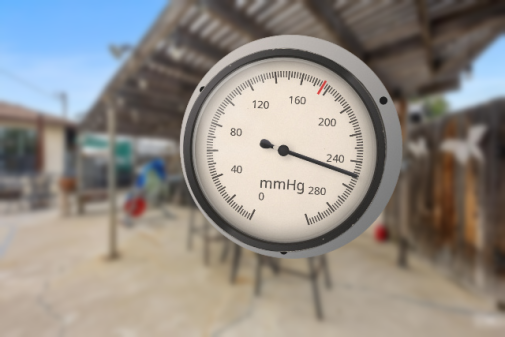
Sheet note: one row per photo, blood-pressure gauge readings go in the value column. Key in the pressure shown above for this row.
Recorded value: 250 mmHg
